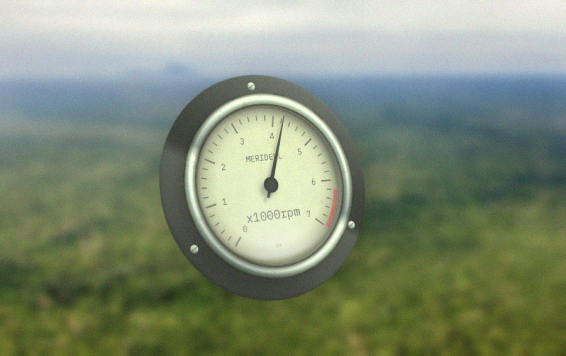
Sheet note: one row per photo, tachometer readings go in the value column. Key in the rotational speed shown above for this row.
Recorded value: 4200 rpm
